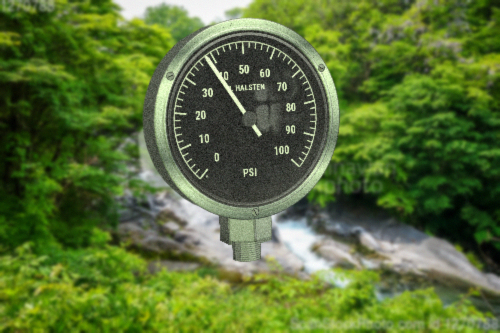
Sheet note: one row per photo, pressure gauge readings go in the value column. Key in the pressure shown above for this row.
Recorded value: 38 psi
